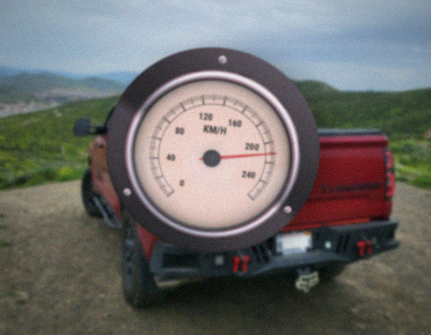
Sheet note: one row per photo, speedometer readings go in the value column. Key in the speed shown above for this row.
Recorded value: 210 km/h
